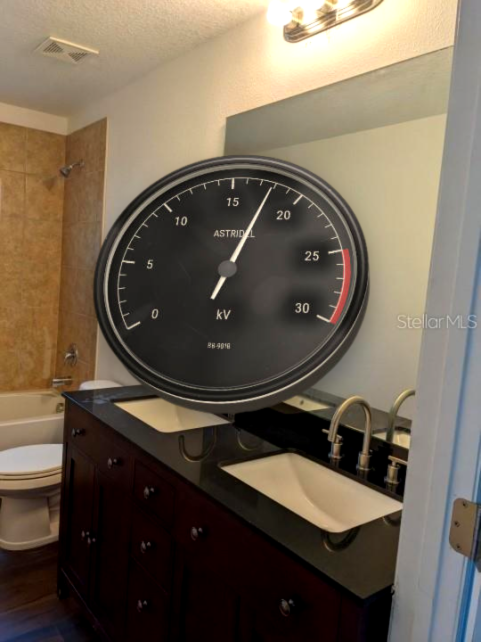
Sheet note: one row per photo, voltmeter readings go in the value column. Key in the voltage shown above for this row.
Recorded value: 18 kV
